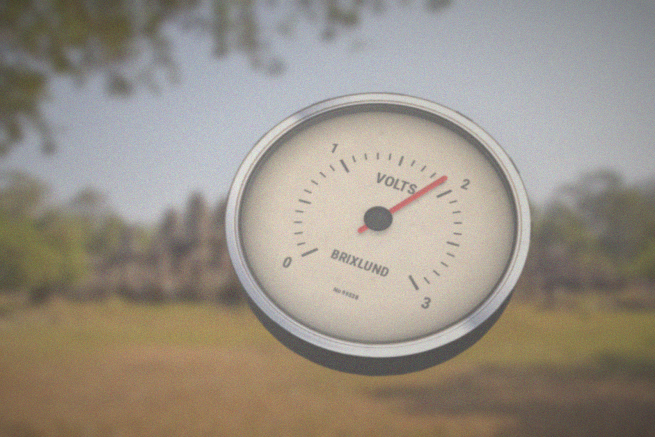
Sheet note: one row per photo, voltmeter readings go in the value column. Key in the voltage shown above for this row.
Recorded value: 1.9 V
